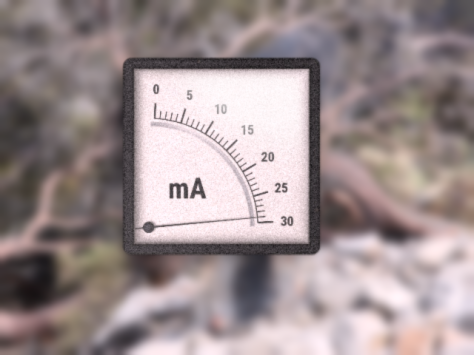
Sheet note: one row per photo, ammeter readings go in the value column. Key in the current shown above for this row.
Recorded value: 29 mA
